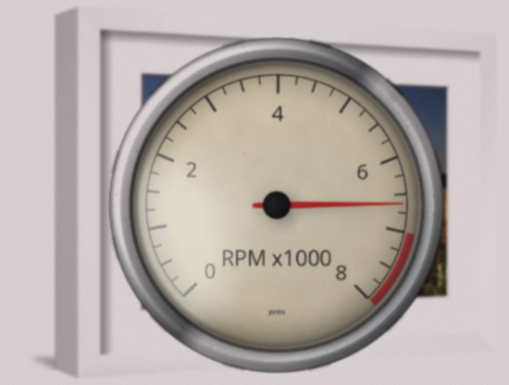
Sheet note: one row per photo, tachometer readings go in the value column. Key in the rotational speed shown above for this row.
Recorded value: 6625 rpm
